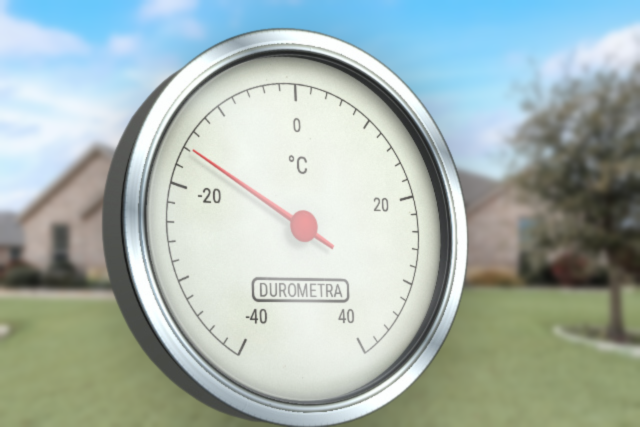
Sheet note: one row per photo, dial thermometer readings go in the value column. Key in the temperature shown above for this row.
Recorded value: -16 °C
